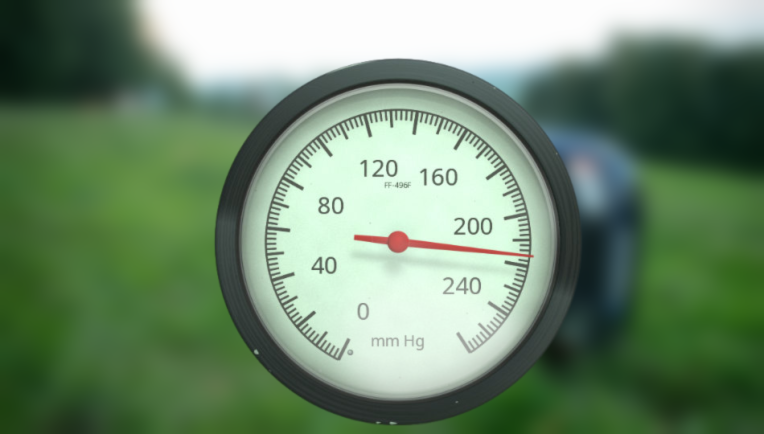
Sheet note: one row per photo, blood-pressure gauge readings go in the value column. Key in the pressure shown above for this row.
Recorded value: 216 mmHg
